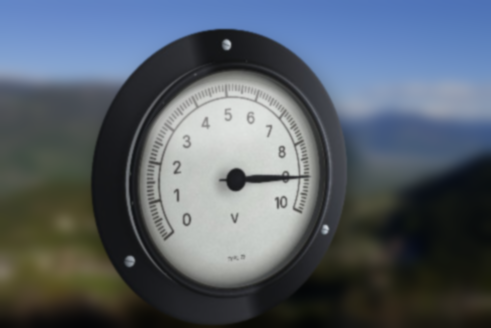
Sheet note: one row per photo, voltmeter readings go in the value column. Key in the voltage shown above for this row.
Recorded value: 9 V
